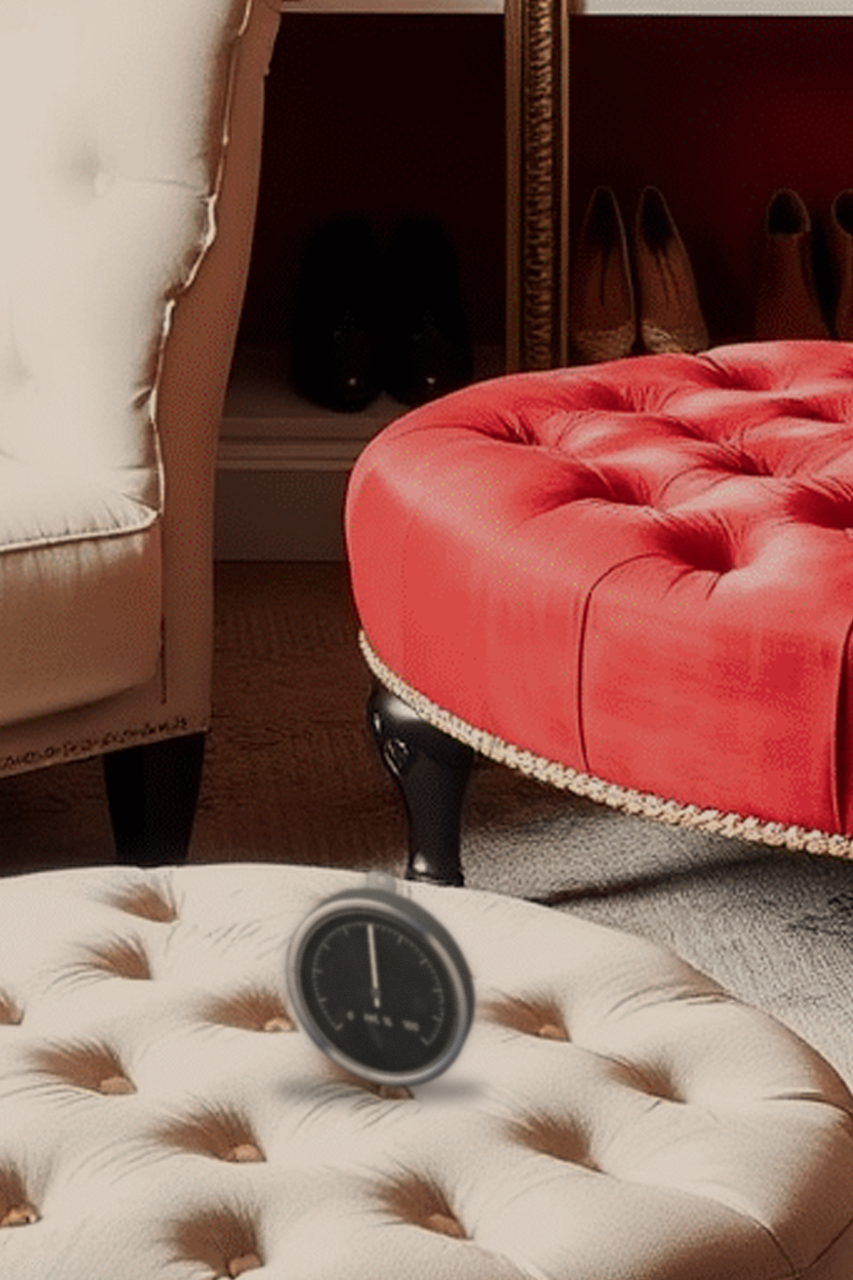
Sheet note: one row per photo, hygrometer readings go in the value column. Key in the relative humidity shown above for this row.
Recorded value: 50 %
